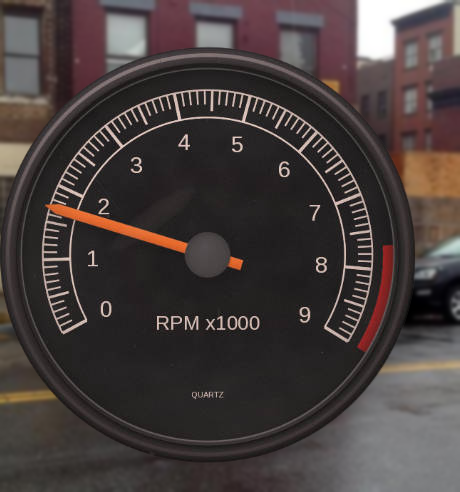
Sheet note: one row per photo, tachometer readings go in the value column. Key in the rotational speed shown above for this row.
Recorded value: 1700 rpm
